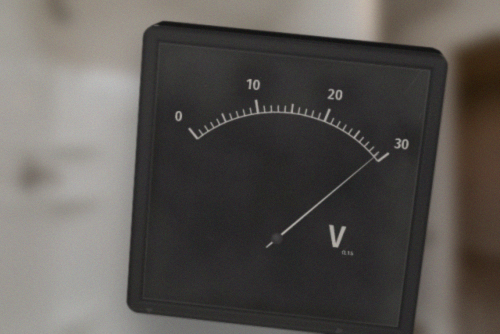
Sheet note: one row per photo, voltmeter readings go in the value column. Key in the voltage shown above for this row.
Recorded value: 29 V
